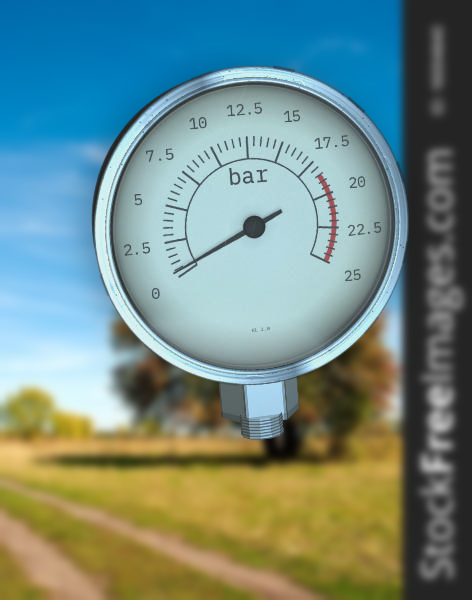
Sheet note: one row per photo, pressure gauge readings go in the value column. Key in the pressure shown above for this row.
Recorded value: 0.5 bar
